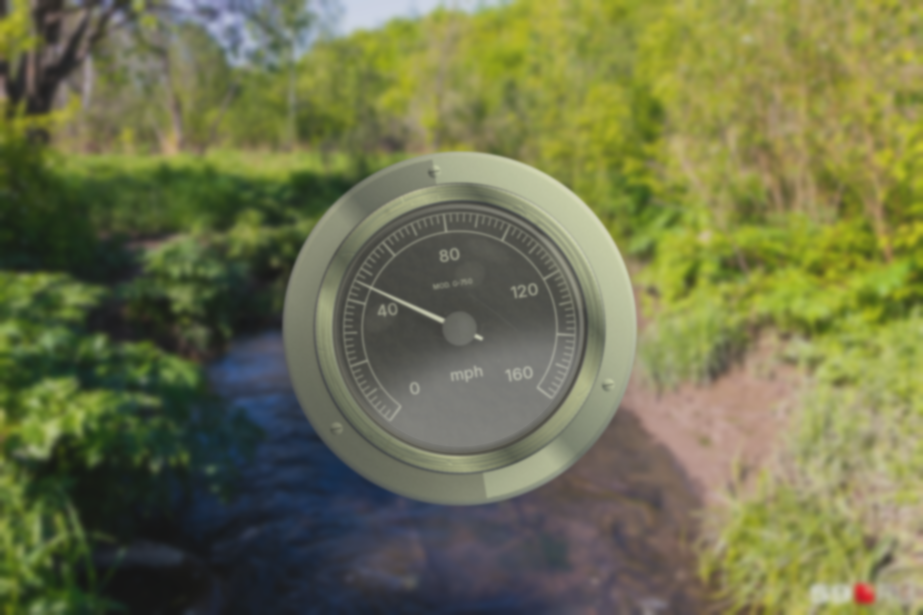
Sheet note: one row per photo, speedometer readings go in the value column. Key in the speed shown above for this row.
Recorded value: 46 mph
